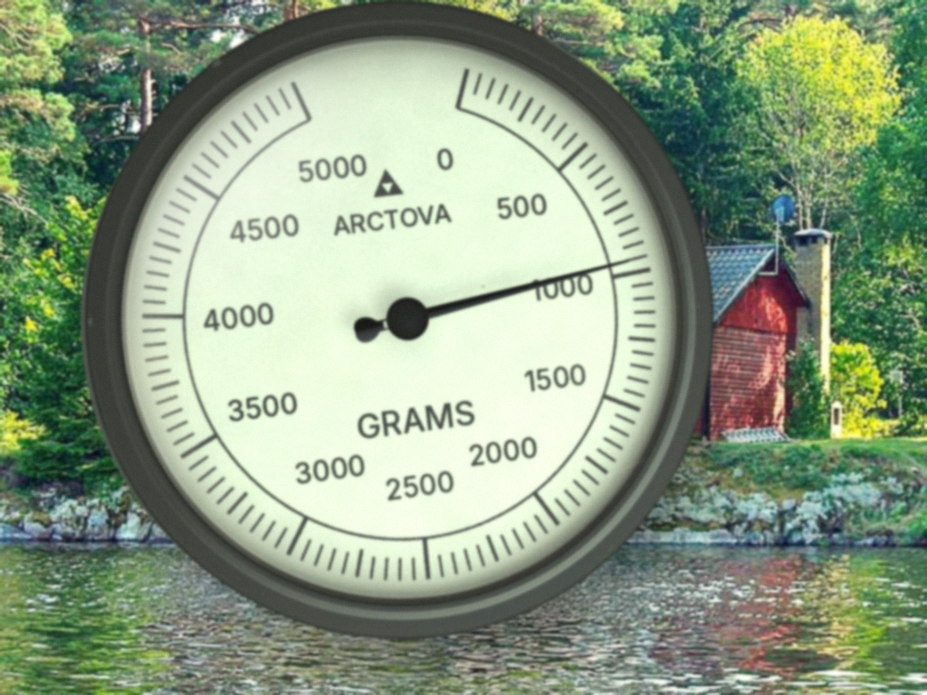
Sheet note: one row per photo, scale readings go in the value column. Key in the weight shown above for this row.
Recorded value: 950 g
